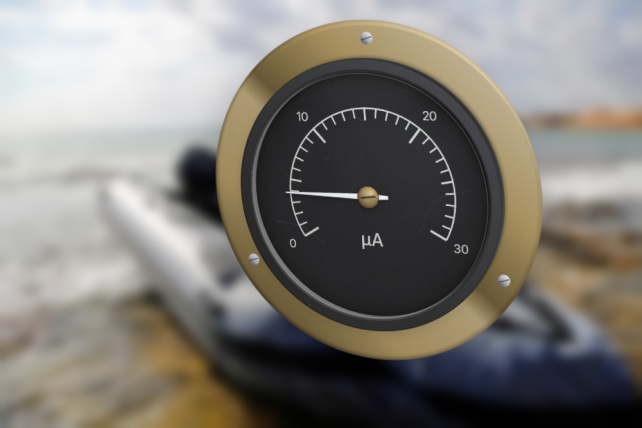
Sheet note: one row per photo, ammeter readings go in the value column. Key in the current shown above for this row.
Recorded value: 4 µA
